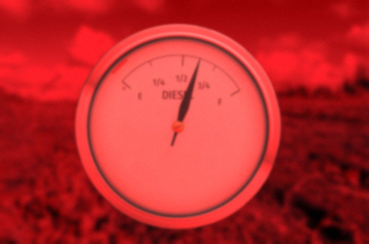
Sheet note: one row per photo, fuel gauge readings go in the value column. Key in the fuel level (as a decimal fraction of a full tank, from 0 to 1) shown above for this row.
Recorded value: 0.625
